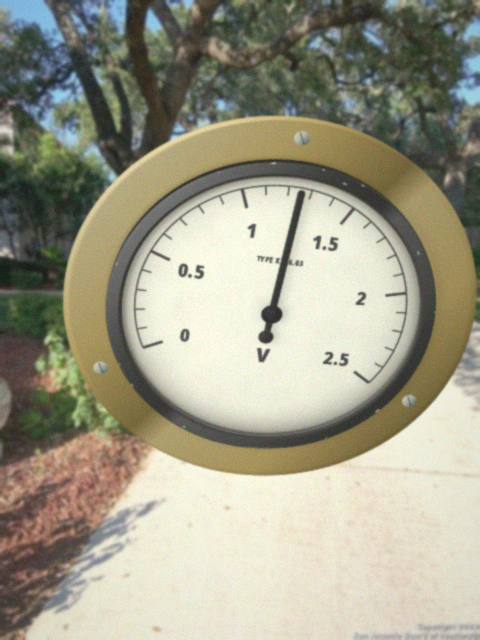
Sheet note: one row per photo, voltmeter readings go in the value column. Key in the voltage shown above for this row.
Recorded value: 1.25 V
